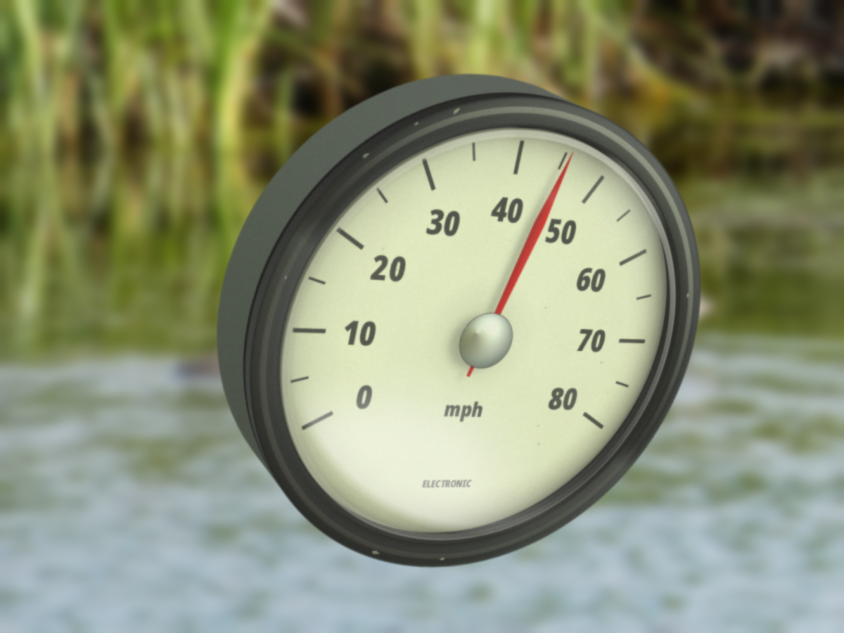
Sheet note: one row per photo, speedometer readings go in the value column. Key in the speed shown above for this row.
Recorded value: 45 mph
